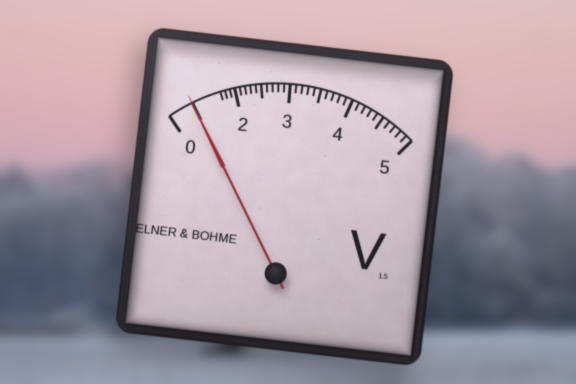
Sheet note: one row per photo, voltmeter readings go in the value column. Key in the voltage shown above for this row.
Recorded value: 1 V
